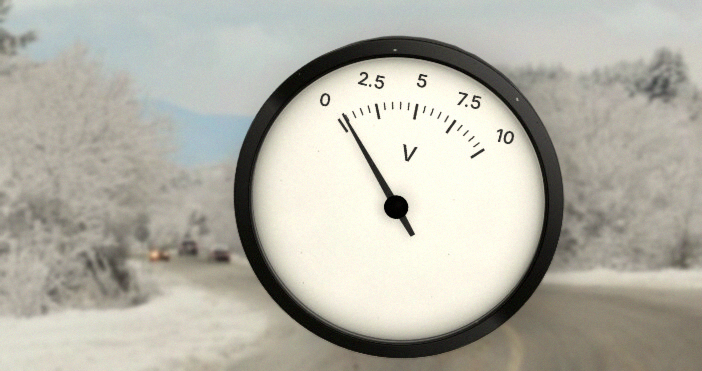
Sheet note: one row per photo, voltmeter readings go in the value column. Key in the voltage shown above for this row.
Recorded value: 0.5 V
